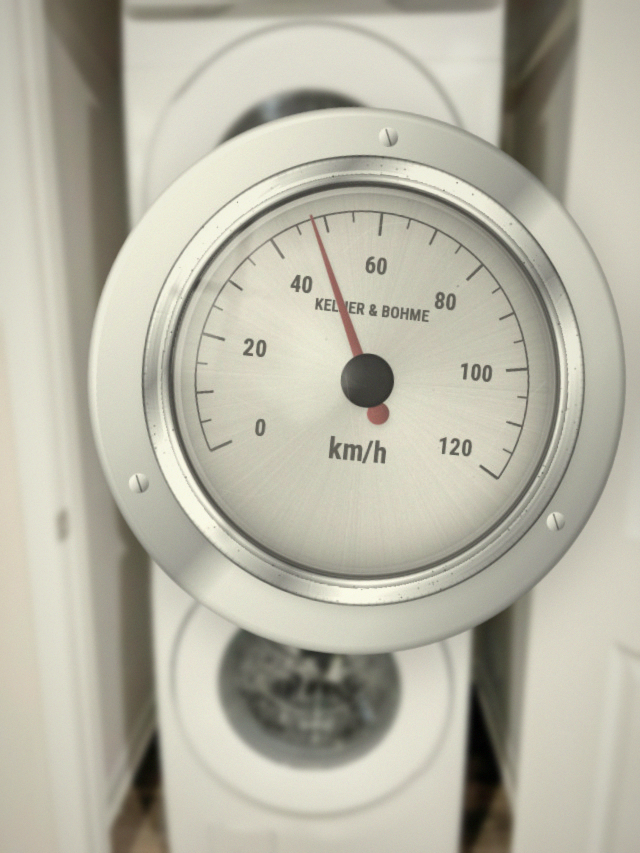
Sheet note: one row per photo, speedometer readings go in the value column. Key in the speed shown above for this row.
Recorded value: 47.5 km/h
